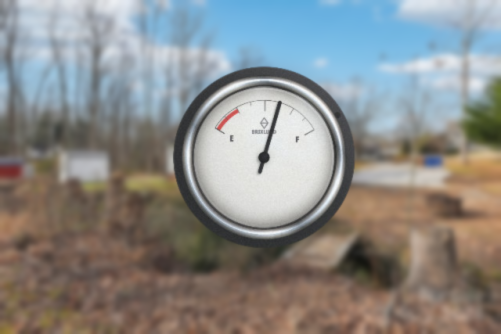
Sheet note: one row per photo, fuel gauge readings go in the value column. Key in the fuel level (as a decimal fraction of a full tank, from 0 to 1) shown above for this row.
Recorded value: 0.625
